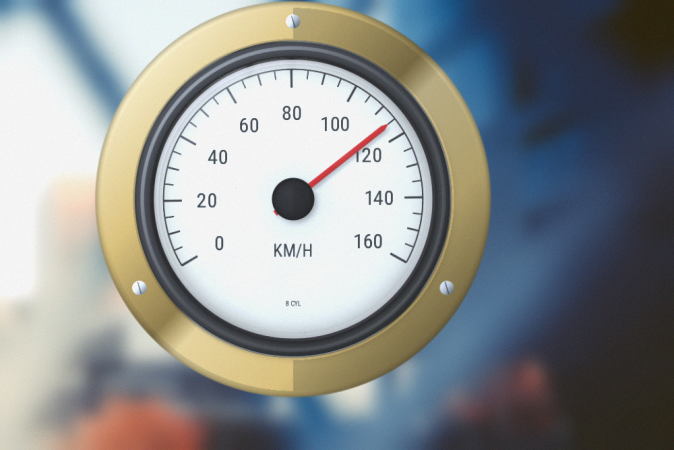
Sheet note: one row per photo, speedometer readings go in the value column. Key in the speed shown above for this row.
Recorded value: 115 km/h
